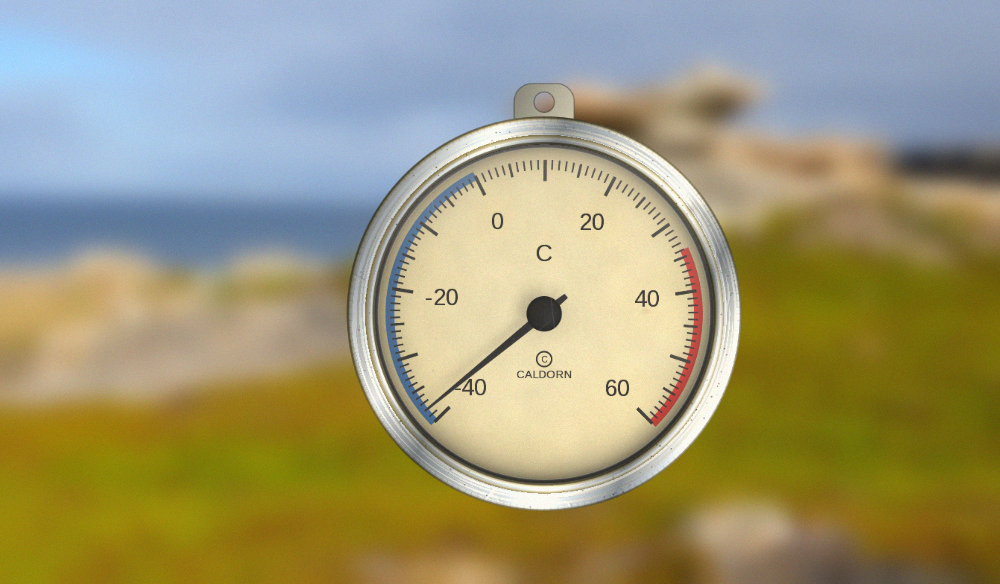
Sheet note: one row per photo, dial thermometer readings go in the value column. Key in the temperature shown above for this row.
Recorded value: -38 °C
